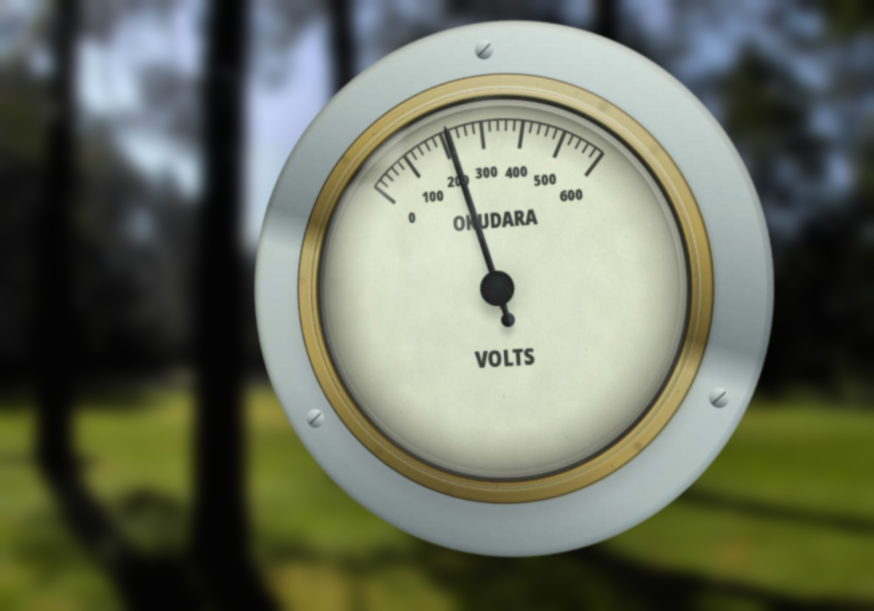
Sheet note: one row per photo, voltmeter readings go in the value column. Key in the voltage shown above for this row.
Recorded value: 220 V
